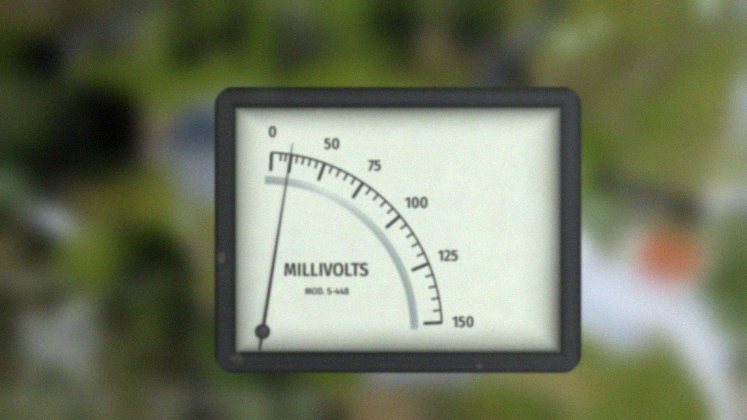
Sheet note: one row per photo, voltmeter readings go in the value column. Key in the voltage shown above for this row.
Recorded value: 25 mV
